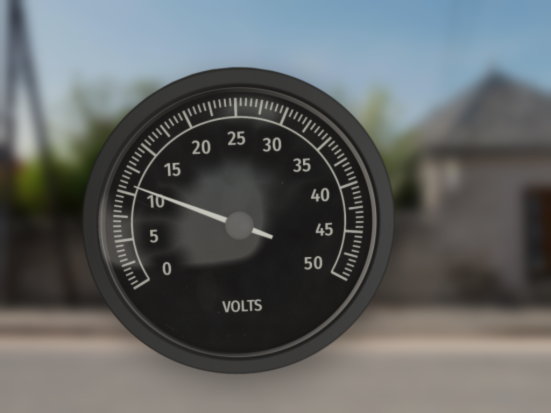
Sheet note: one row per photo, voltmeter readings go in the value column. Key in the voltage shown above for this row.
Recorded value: 11 V
